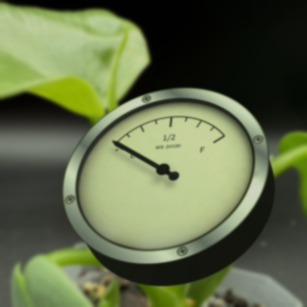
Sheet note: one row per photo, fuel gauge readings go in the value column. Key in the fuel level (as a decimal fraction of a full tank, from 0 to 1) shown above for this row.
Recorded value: 0
